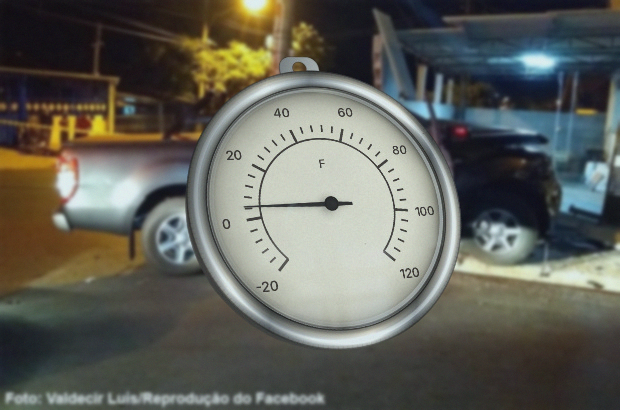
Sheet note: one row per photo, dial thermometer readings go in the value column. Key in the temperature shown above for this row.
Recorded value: 4 °F
